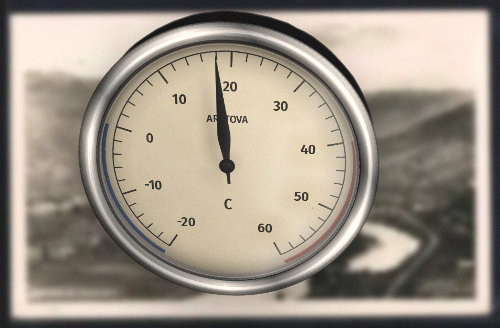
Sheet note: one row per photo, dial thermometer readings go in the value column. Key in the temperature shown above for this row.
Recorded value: 18 °C
